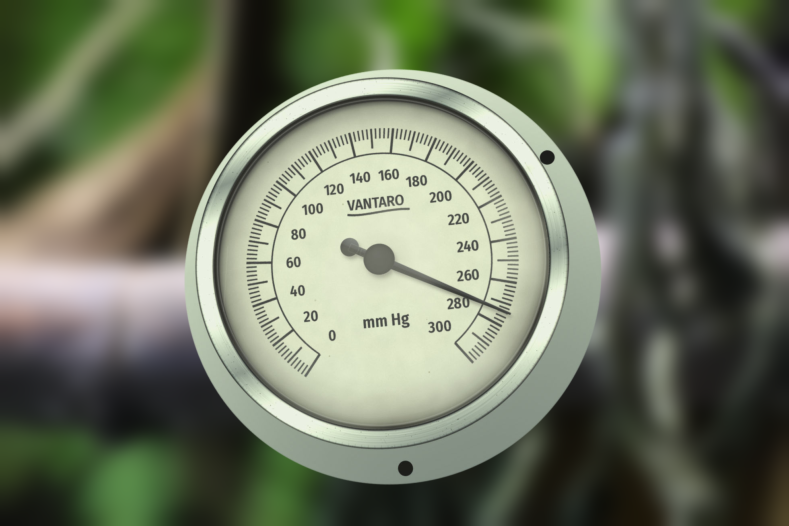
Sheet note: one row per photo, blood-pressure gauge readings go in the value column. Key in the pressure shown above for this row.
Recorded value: 274 mmHg
